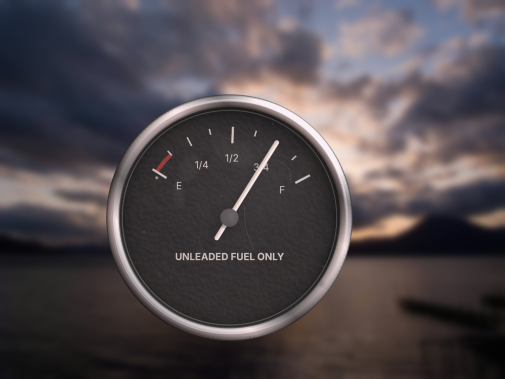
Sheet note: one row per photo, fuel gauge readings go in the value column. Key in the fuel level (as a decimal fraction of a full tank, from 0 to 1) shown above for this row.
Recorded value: 0.75
